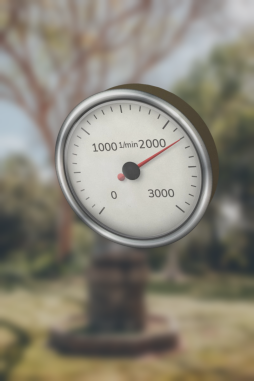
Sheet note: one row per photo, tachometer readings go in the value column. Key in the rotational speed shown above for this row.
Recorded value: 2200 rpm
